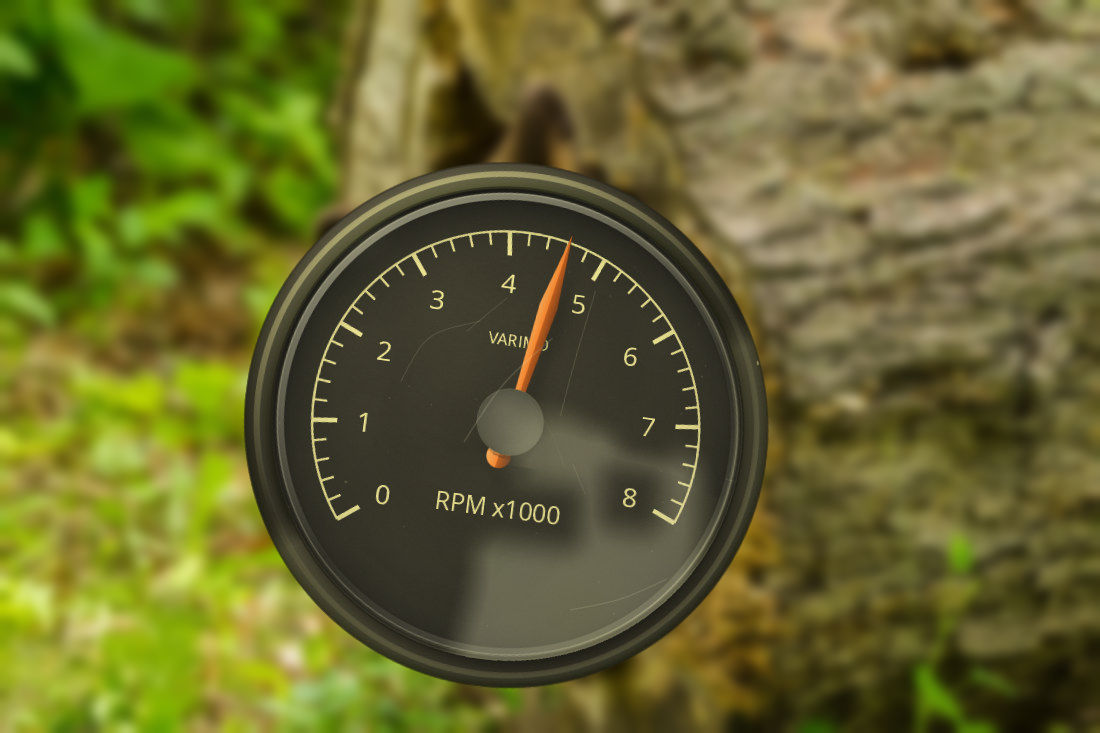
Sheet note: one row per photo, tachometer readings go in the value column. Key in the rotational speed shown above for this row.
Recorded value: 4600 rpm
